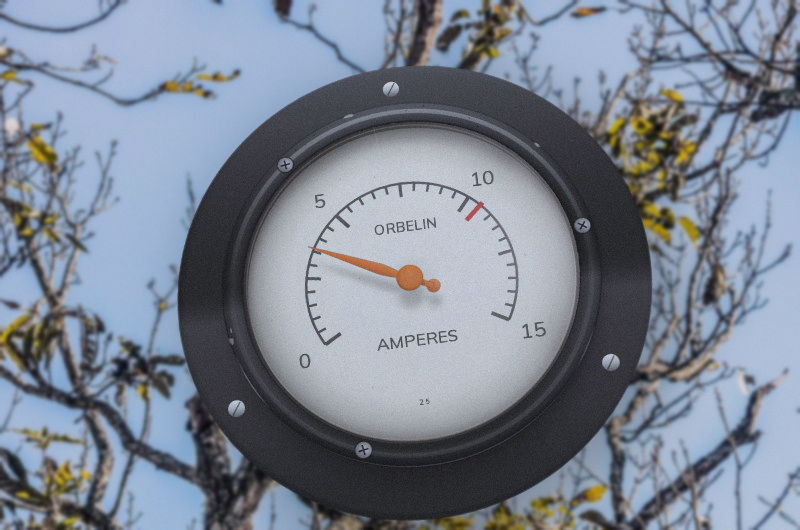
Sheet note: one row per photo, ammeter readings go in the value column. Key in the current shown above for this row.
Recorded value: 3.5 A
